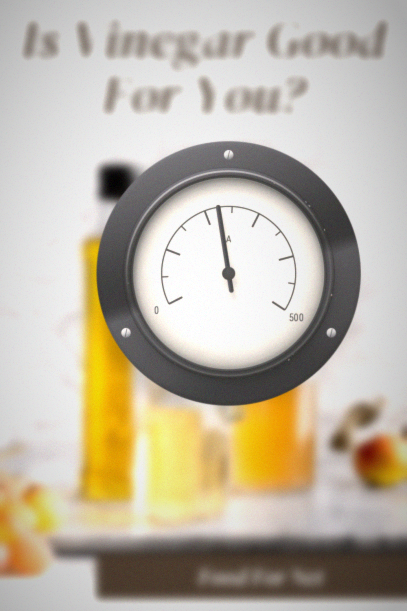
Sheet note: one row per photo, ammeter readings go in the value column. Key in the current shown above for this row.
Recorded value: 225 A
